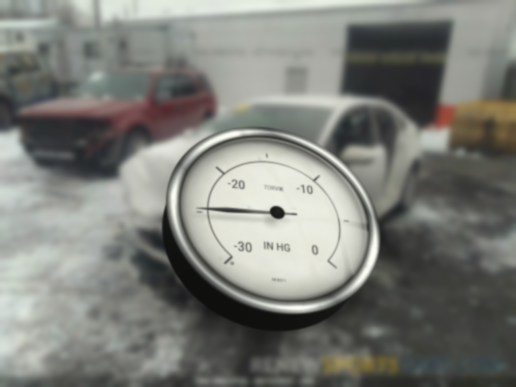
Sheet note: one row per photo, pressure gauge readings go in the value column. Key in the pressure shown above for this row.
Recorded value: -25 inHg
